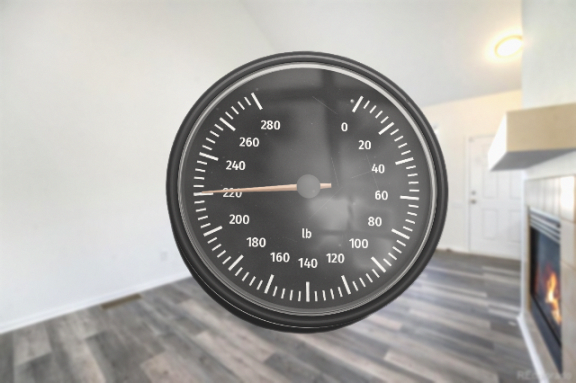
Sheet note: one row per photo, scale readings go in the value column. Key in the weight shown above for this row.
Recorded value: 220 lb
